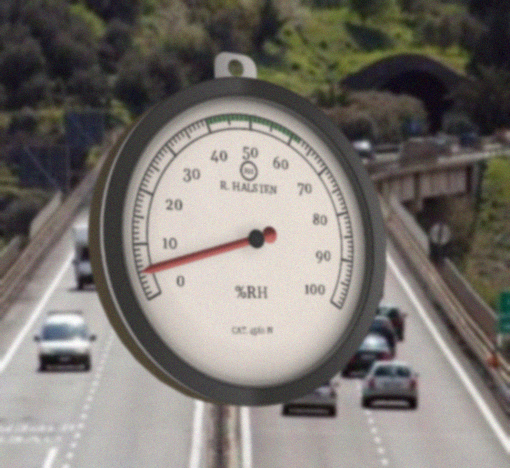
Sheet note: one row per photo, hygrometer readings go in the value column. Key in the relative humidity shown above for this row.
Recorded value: 5 %
